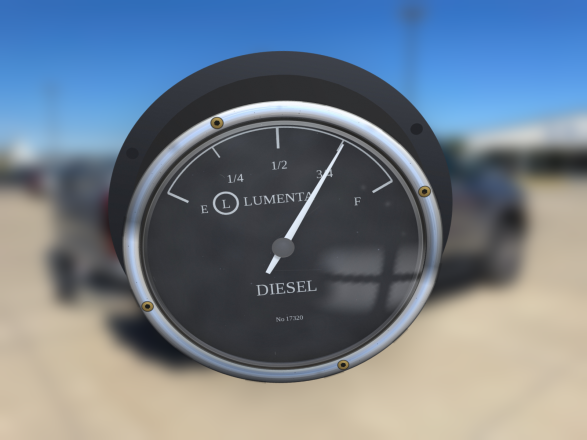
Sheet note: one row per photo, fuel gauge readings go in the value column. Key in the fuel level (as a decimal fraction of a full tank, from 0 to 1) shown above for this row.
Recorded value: 0.75
